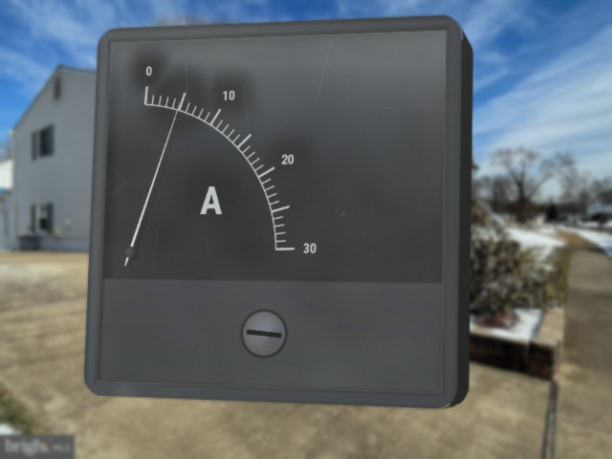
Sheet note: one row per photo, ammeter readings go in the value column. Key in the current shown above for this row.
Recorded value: 5 A
